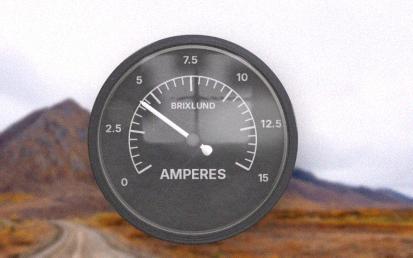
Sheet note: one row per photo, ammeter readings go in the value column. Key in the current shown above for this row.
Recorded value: 4.25 A
